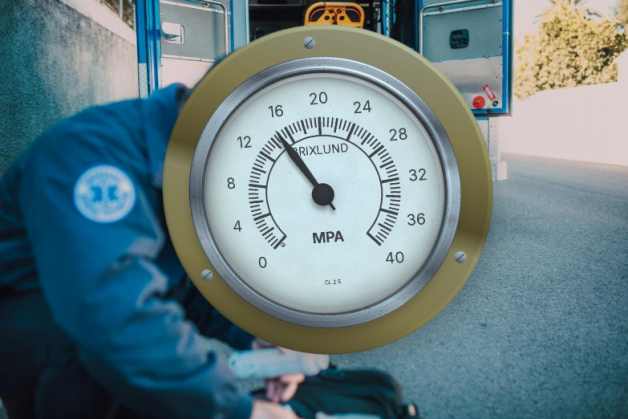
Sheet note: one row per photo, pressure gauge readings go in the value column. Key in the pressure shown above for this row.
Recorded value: 15 MPa
